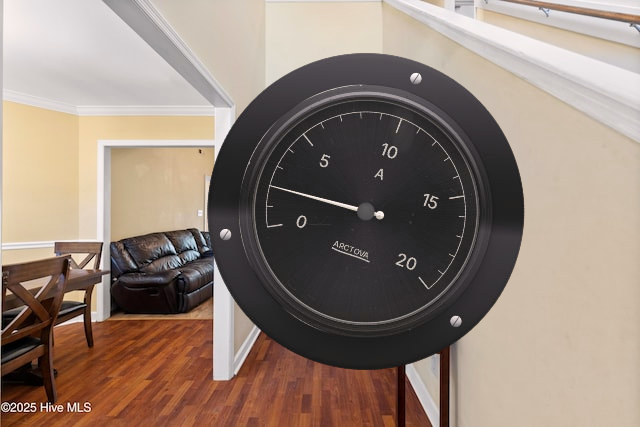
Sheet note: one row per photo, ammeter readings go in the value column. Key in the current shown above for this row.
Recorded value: 2 A
